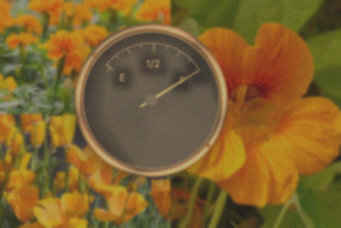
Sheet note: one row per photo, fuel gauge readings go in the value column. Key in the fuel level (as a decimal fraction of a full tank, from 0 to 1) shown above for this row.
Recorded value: 1
